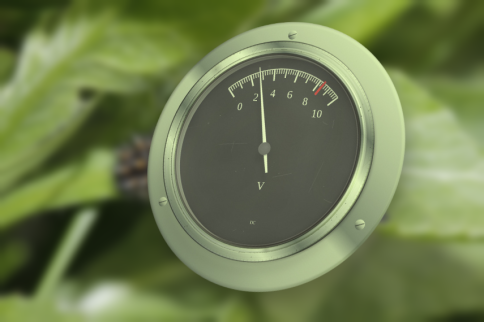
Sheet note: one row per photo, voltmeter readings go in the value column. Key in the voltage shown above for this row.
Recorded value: 3 V
